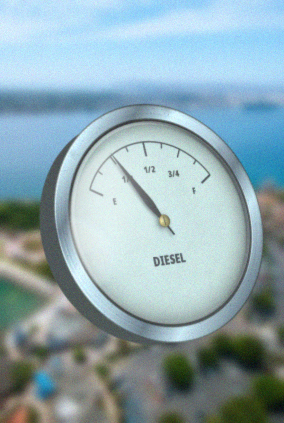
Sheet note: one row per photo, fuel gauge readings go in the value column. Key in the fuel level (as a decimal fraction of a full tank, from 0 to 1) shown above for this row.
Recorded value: 0.25
